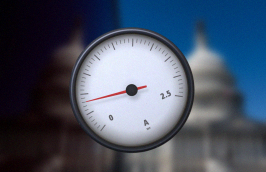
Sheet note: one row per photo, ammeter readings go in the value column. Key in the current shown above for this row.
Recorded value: 0.4 A
